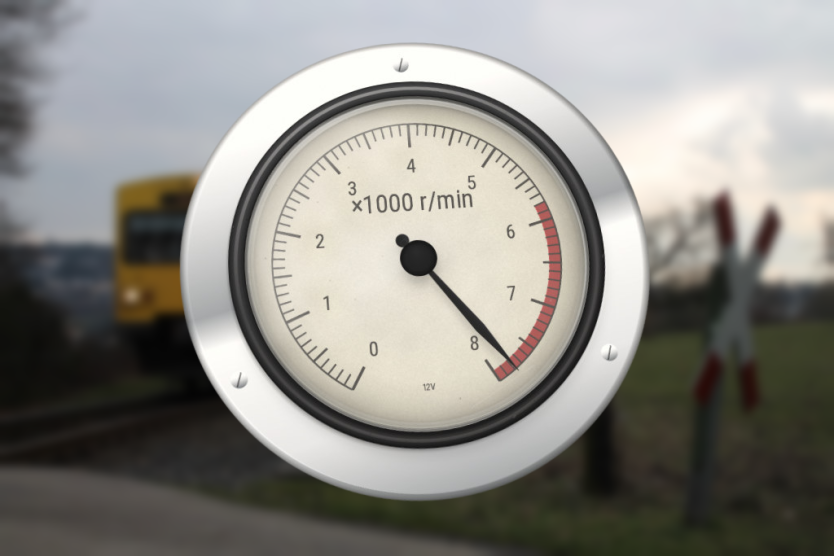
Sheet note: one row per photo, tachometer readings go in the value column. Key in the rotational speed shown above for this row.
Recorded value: 7800 rpm
